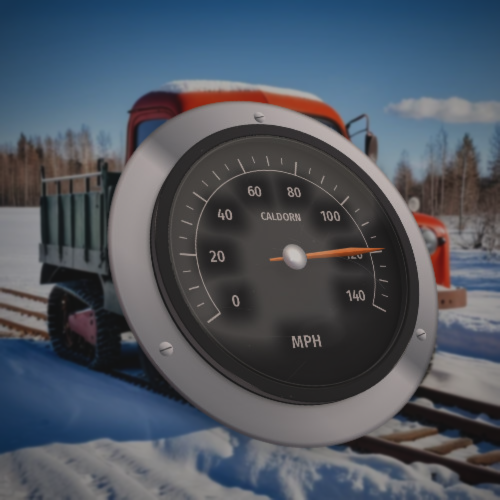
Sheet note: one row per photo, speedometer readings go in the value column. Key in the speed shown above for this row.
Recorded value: 120 mph
